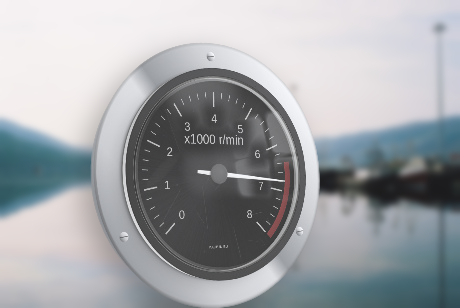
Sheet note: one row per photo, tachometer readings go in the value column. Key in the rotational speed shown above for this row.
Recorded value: 6800 rpm
